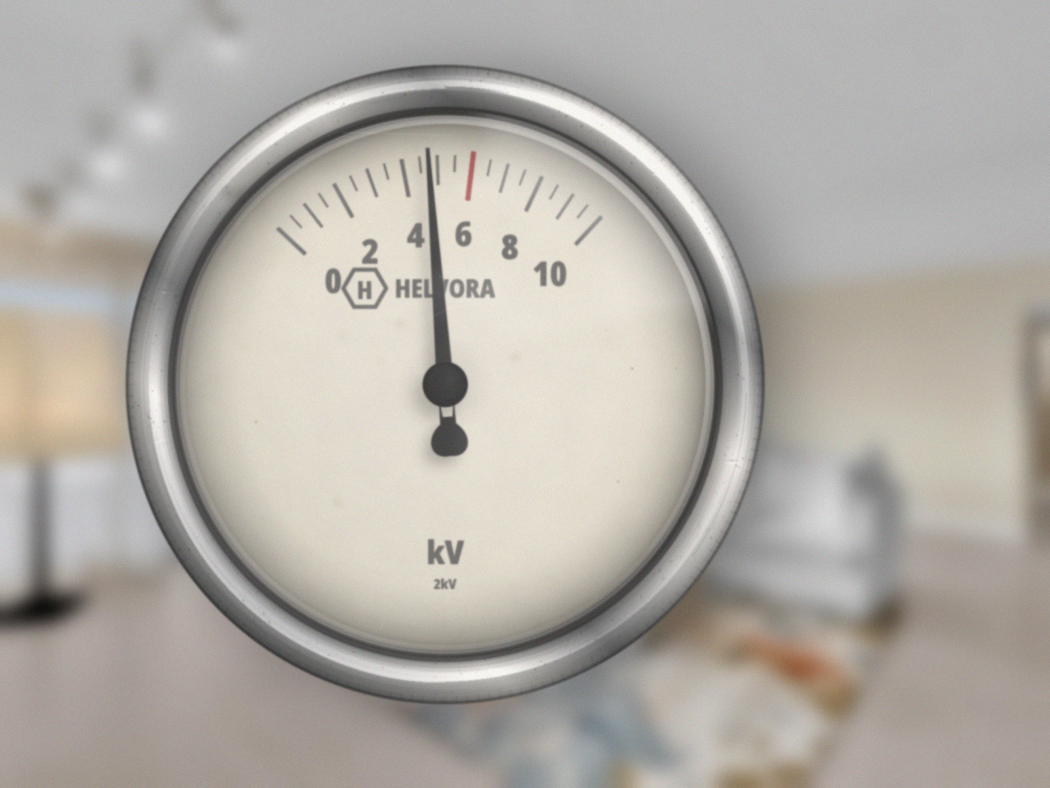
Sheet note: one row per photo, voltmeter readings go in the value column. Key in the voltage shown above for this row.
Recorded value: 4.75 kV
